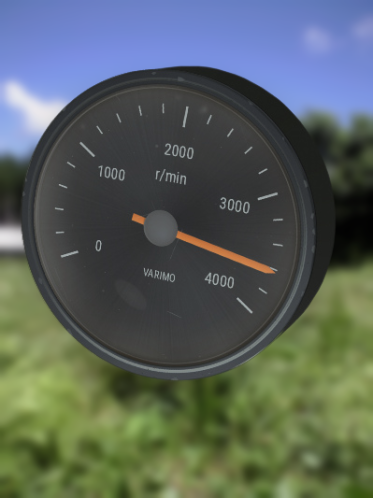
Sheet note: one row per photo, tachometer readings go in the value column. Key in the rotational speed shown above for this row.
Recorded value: 3600 rpm
